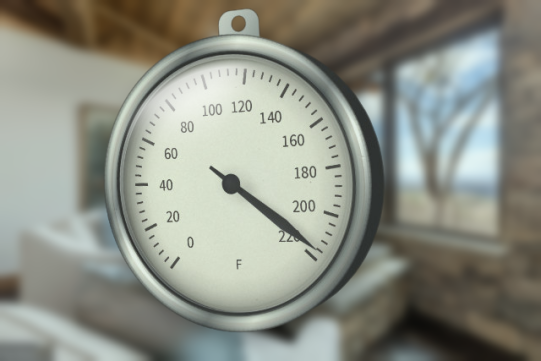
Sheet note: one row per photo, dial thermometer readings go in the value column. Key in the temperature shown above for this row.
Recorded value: 216 °F
